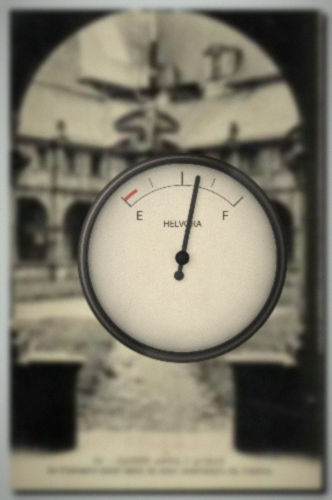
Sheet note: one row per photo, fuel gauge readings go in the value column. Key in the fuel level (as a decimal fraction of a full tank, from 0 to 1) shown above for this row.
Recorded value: 0.625
